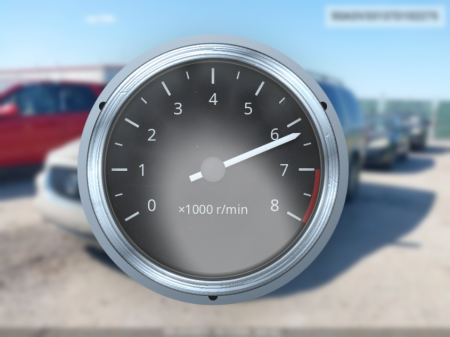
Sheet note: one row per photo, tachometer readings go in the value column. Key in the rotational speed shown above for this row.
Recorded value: 6250 rpm
